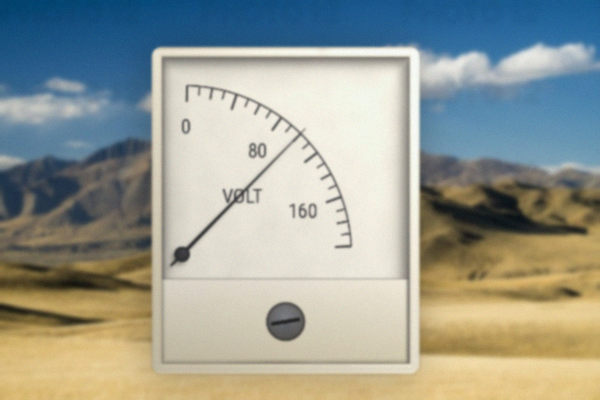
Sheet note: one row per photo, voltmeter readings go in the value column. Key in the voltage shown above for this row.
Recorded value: 100 V
